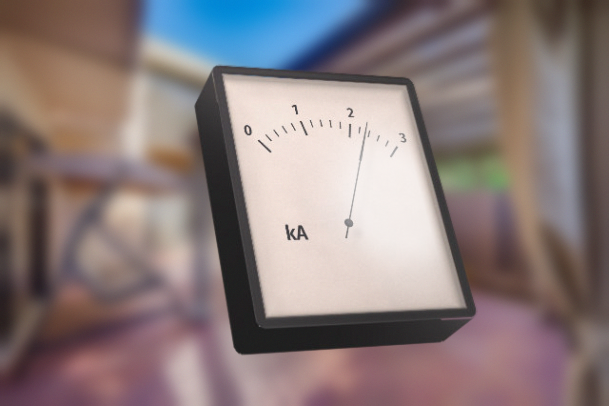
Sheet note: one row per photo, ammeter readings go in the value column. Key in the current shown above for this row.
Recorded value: 2.3 kA
